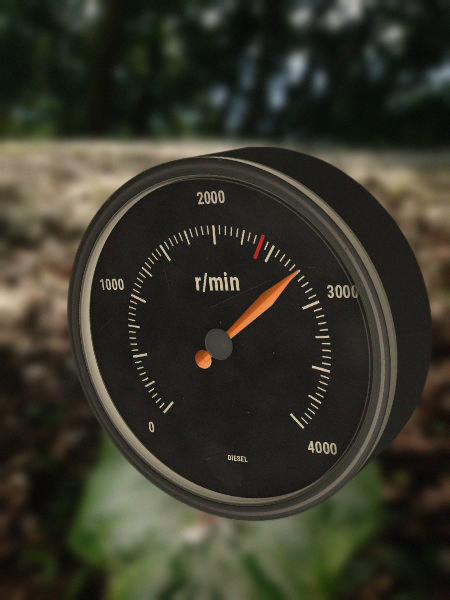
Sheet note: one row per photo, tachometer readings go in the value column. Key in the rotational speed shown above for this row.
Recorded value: 2750 rpm
